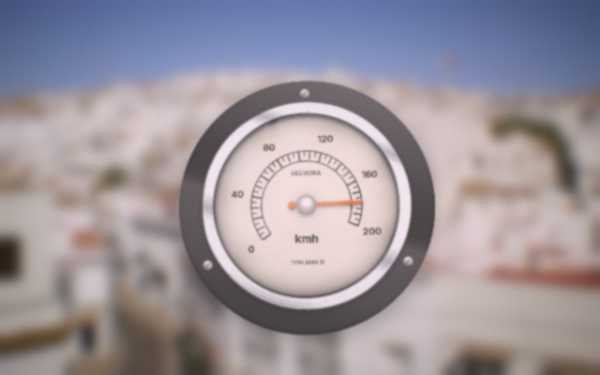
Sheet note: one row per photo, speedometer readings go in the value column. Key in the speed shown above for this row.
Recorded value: 180 km/h
